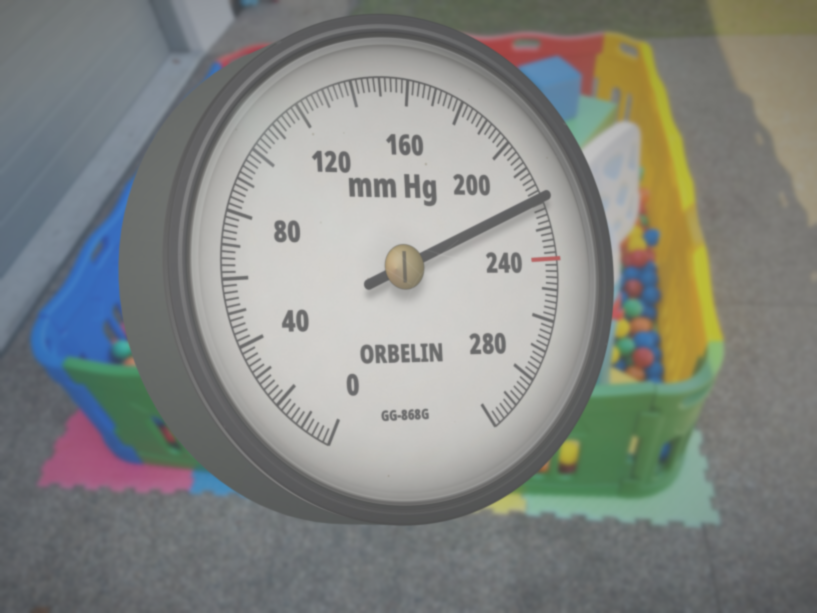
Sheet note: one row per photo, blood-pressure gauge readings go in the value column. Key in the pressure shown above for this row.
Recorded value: 220 mmHg
